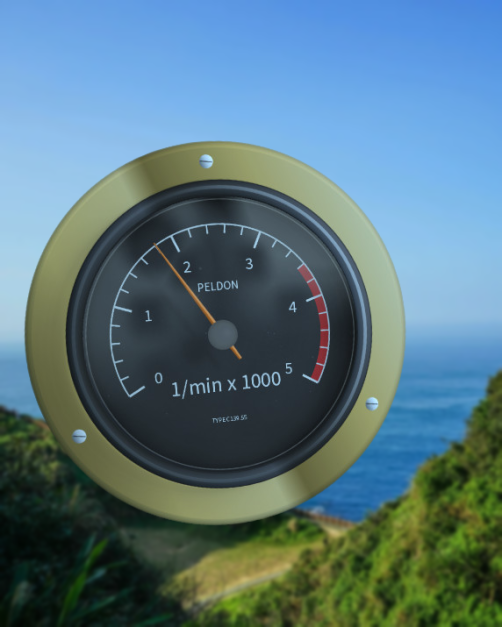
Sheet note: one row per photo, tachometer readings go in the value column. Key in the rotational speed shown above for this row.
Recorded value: 1800 rpm
